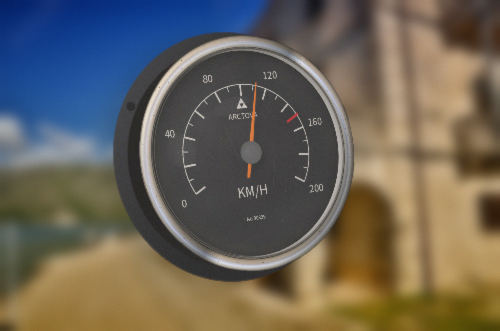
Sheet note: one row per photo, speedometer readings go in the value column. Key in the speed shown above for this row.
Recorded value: 110 km/h
